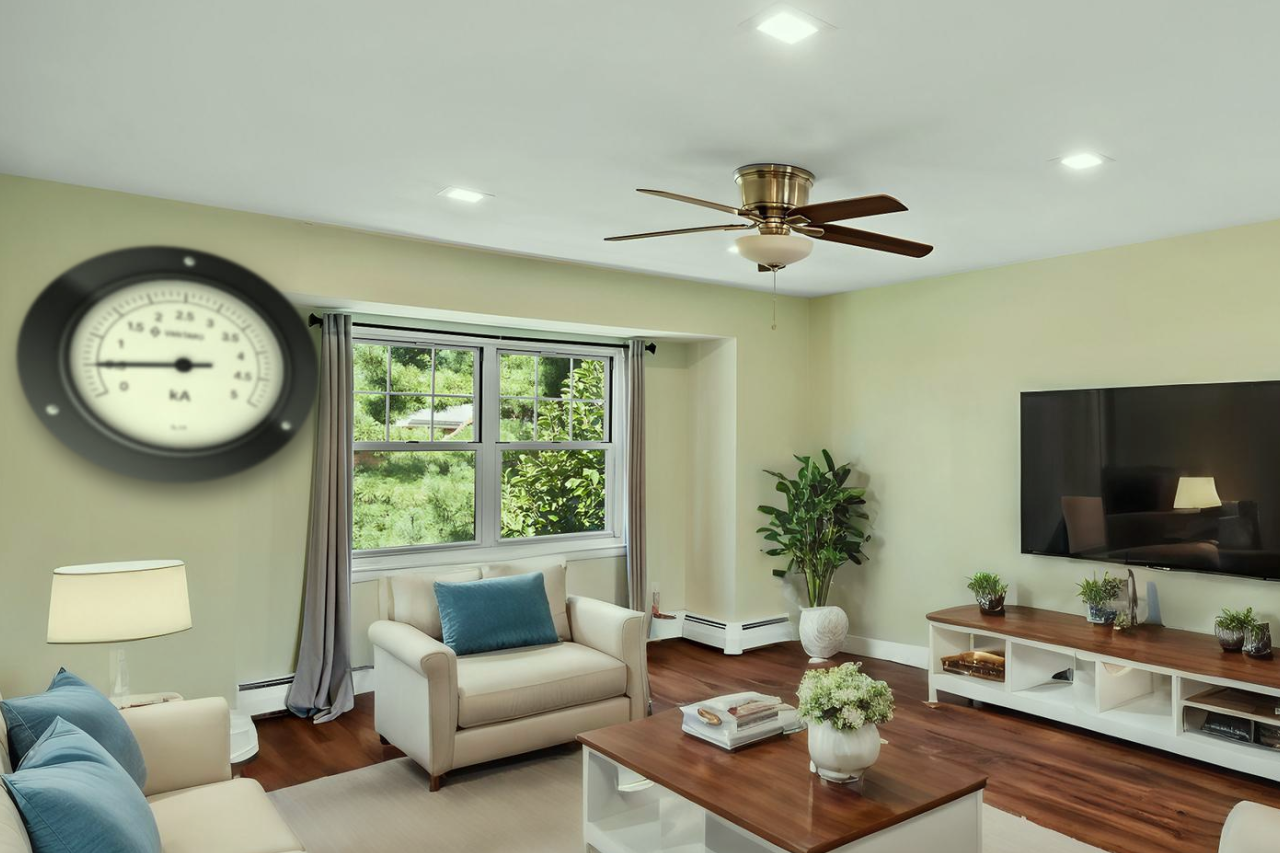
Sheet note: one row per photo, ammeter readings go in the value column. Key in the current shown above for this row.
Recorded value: 0.5 kA
